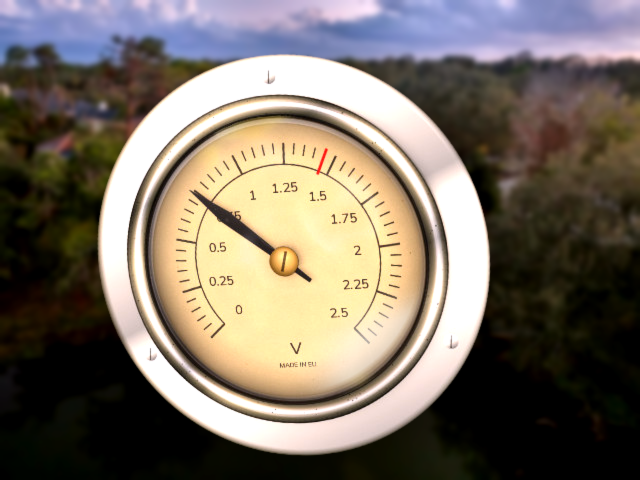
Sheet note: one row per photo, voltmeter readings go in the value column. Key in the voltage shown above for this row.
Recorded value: 0.75 V
